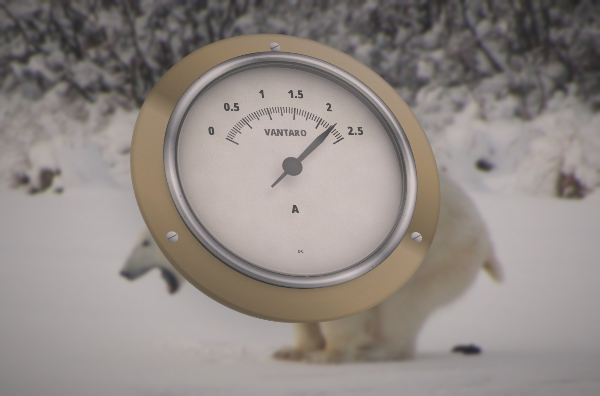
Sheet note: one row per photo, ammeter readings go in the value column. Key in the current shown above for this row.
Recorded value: 2.25 A
